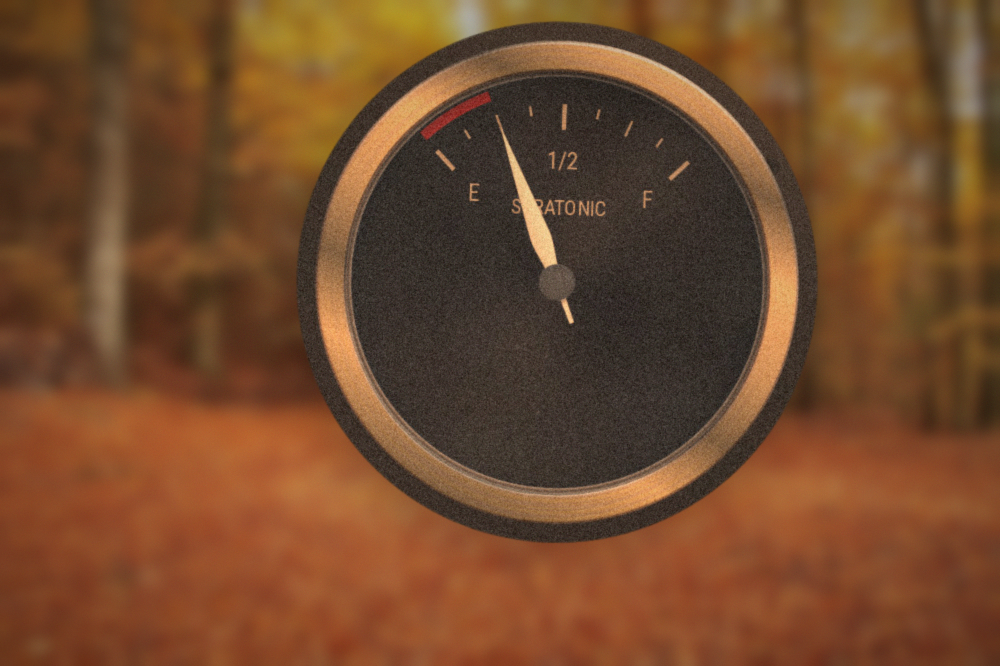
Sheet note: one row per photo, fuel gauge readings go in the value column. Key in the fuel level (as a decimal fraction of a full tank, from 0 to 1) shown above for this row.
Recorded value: 0.25
